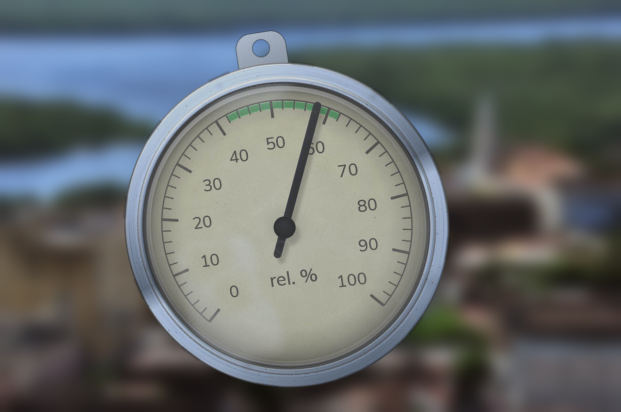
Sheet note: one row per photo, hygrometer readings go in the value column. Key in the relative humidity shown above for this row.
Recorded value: 58 %
